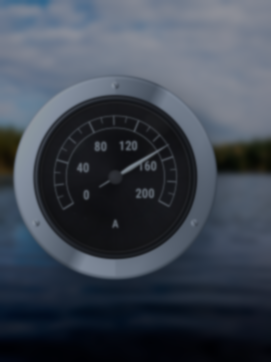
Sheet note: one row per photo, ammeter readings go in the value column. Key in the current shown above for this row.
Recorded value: 150 A
